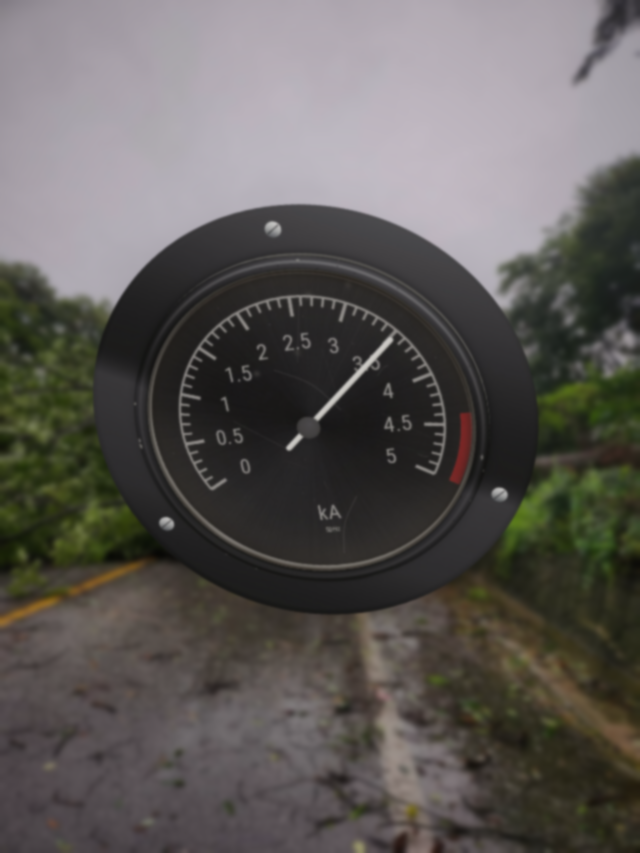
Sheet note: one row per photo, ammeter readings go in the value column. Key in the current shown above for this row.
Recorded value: 3.5 kA
